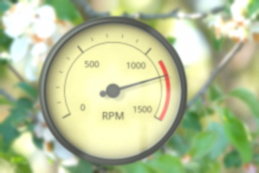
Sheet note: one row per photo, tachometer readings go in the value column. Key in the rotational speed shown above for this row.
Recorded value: 1200 rpm
